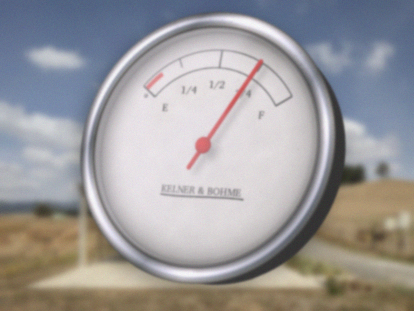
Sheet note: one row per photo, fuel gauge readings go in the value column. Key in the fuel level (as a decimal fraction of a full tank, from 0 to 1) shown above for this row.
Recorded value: 0.75
